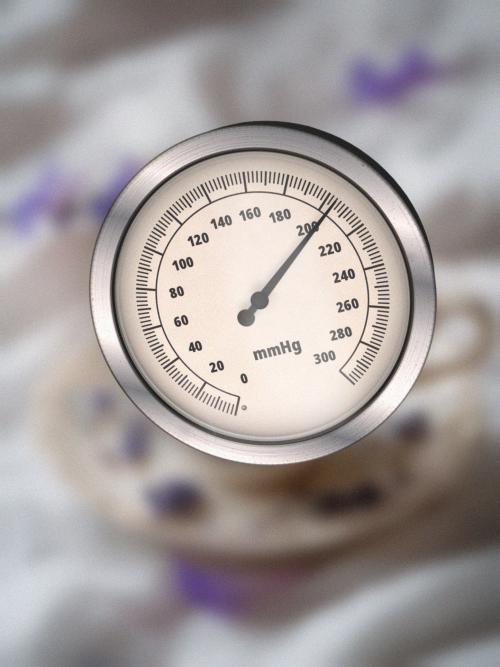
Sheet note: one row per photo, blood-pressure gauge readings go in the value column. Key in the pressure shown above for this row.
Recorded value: 204 mmHg
